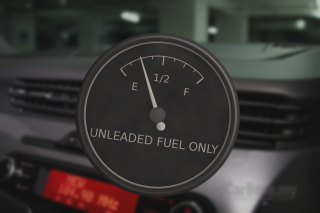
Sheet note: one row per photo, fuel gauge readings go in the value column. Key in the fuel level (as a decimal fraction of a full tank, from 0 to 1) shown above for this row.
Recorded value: 0.25
